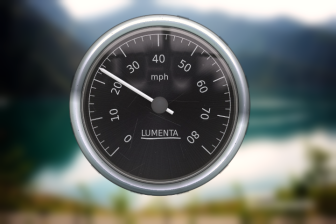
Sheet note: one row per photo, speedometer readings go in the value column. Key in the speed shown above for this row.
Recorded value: 23 mph
